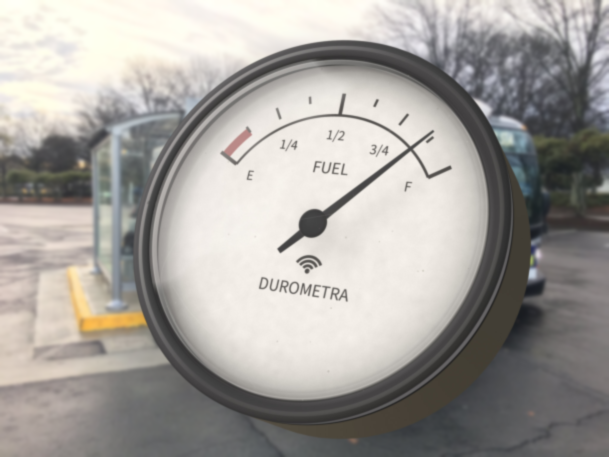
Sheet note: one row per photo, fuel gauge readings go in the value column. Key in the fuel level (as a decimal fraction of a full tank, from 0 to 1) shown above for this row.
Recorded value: 0.875
